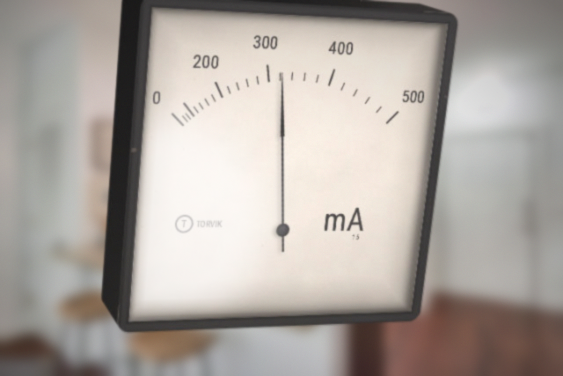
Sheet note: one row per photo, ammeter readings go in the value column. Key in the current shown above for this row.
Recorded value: 320 mA
